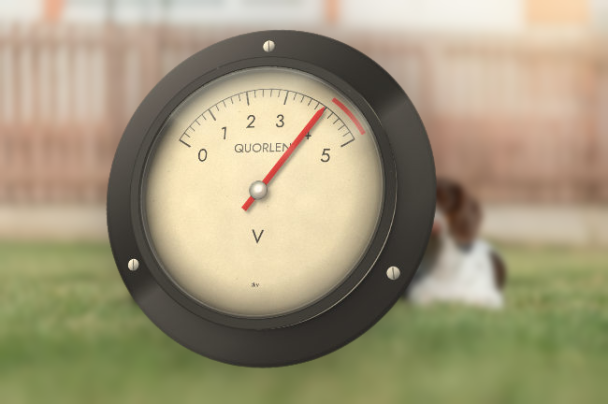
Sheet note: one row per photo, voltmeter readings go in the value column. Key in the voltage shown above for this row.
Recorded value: 4 V
